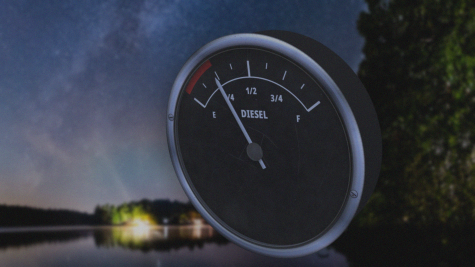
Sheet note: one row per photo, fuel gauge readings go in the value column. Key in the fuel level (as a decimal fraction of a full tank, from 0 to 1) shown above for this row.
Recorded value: 0.25
